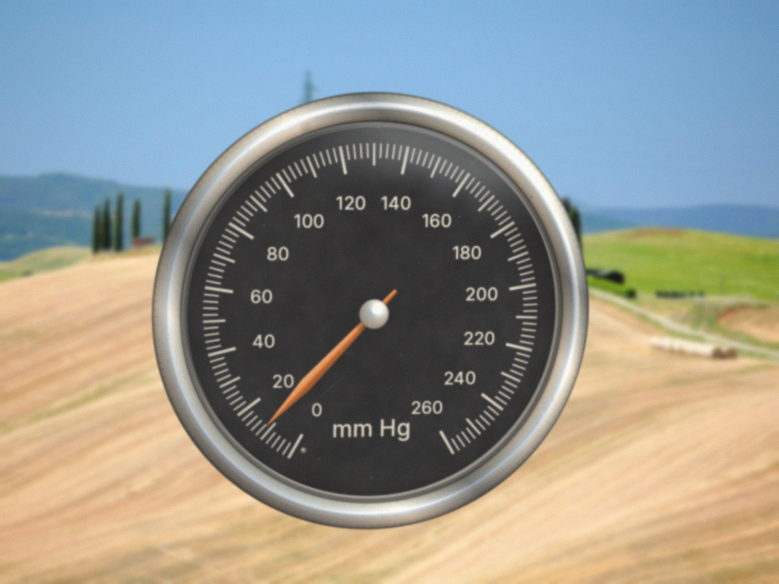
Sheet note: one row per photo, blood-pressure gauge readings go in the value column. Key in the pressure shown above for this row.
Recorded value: 12 mmHg
